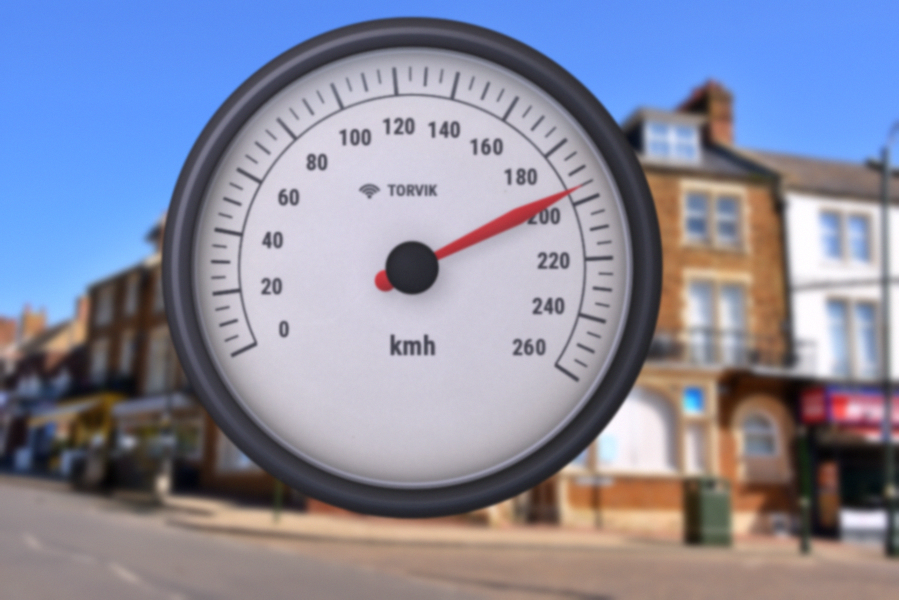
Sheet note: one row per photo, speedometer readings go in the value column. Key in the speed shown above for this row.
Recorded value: 195 km/h
